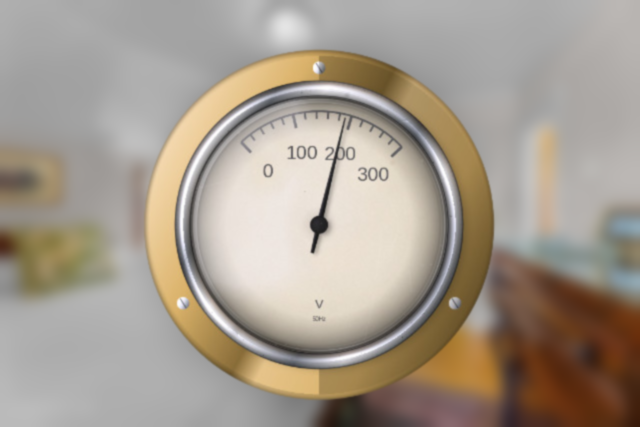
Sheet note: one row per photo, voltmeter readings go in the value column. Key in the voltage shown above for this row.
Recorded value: 190 V
